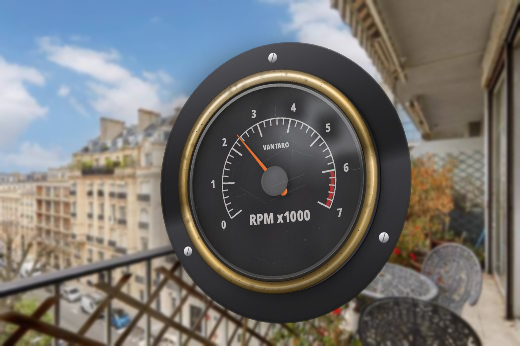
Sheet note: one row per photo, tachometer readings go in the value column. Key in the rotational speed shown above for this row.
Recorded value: 2400 rpm
